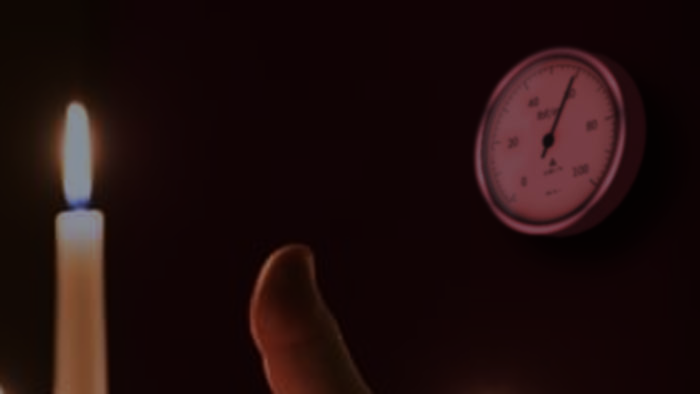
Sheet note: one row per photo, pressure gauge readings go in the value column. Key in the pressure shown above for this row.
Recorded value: 60 psi
